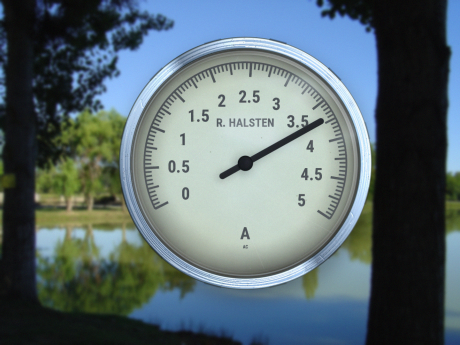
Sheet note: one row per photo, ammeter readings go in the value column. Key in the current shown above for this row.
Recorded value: 3.7 A
